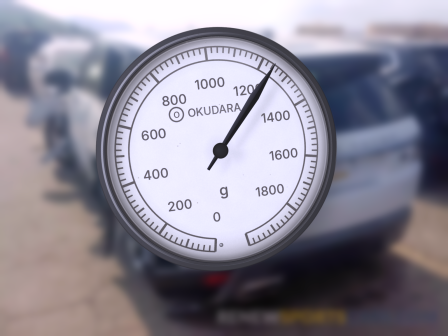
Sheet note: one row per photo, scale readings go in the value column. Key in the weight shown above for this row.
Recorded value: 1240 g
